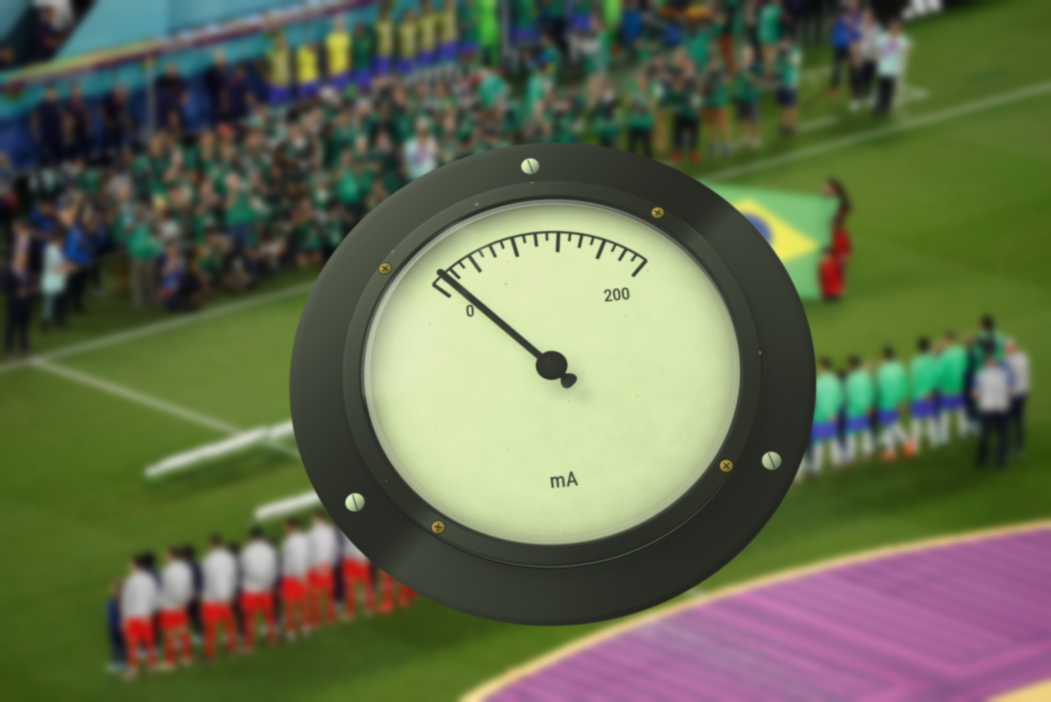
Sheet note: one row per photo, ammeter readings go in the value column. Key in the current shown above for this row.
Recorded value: 10 mA
